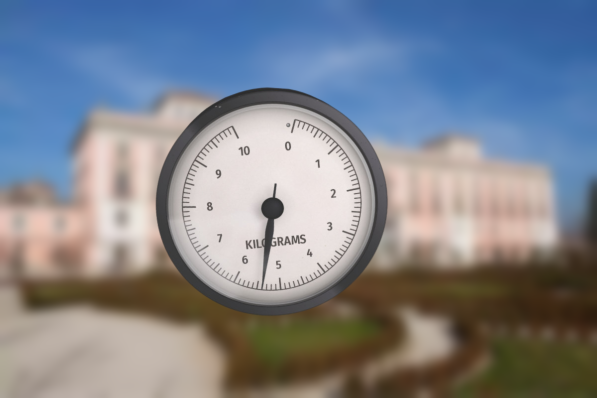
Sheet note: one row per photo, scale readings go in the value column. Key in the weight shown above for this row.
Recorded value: 5.4 kg
